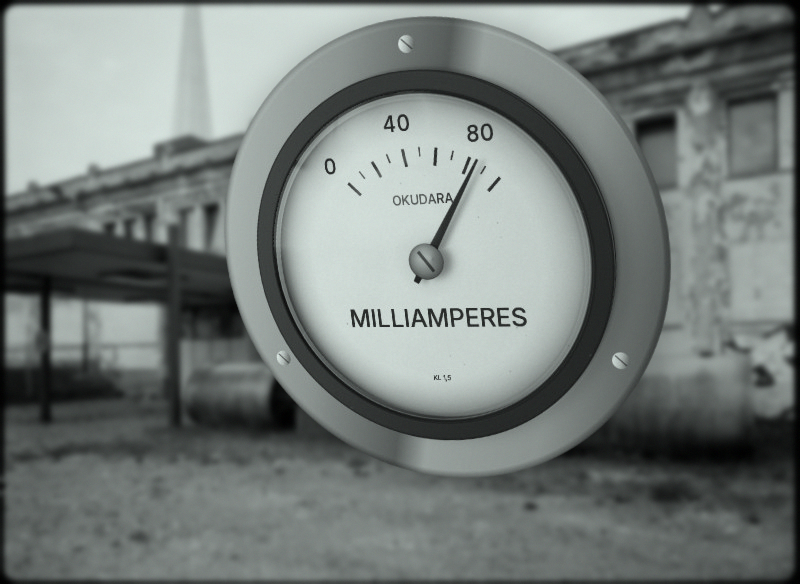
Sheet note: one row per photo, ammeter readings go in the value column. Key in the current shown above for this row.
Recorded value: 85 mA
